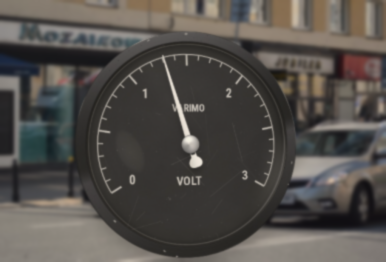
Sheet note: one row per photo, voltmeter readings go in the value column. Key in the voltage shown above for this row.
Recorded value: 1.3 V
